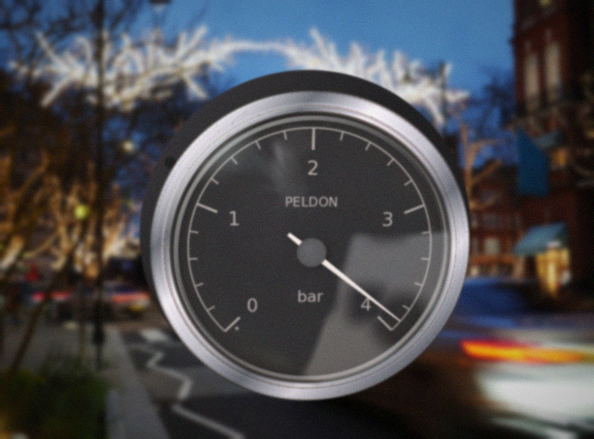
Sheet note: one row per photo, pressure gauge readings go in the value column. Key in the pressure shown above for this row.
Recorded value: 3.9 bar
